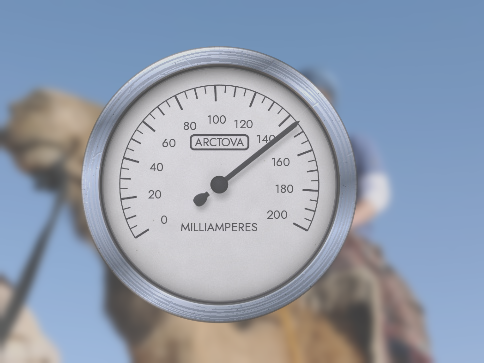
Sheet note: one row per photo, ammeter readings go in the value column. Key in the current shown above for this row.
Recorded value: 145 mA
